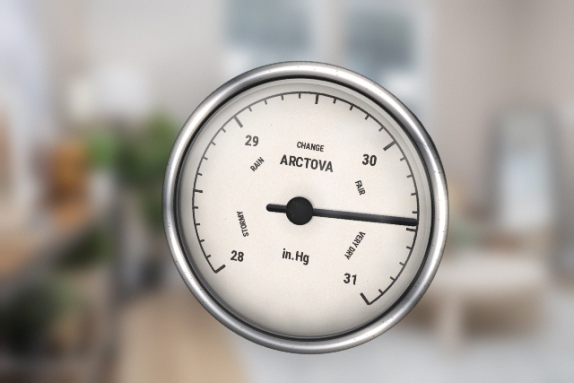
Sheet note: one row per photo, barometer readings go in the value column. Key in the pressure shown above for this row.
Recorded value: 30.45 inHg
